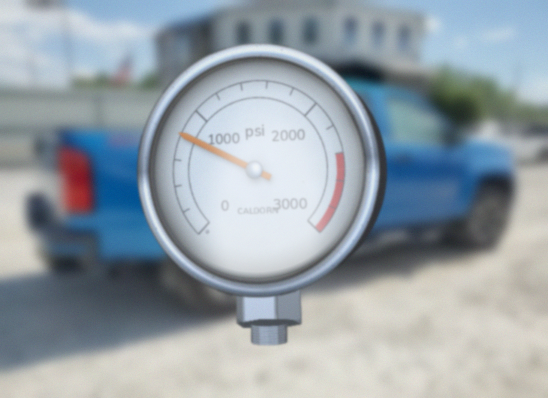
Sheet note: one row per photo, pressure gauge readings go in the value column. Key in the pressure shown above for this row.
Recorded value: 800 psi
